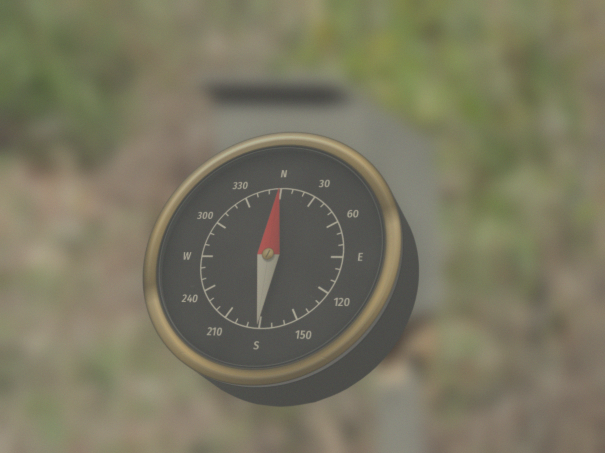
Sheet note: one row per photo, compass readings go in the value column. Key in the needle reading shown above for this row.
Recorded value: 0 °
